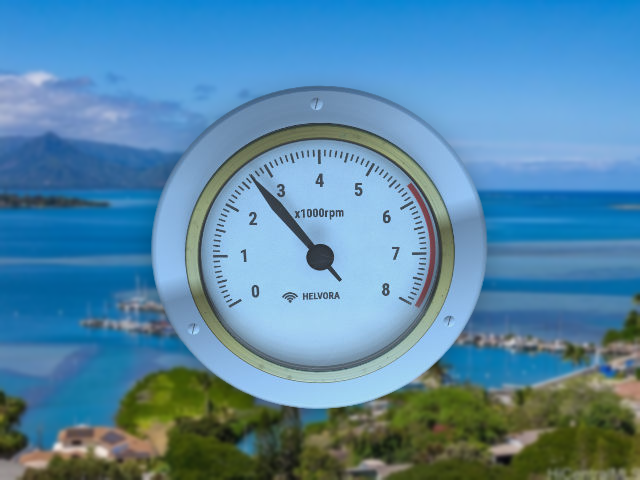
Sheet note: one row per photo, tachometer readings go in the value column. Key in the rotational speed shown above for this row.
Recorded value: 2700 rpm
